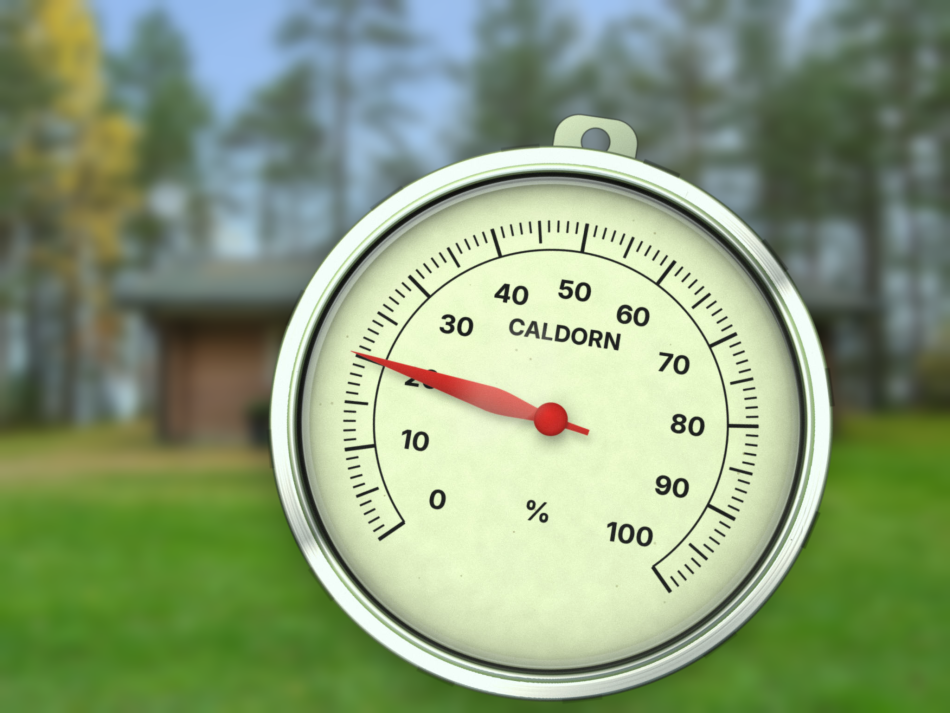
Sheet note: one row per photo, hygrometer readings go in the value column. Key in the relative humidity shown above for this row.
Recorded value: 20 %
